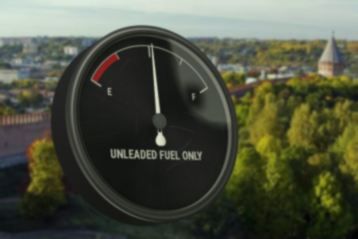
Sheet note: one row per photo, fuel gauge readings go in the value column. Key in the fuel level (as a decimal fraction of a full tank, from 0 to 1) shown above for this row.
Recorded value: 0.5
